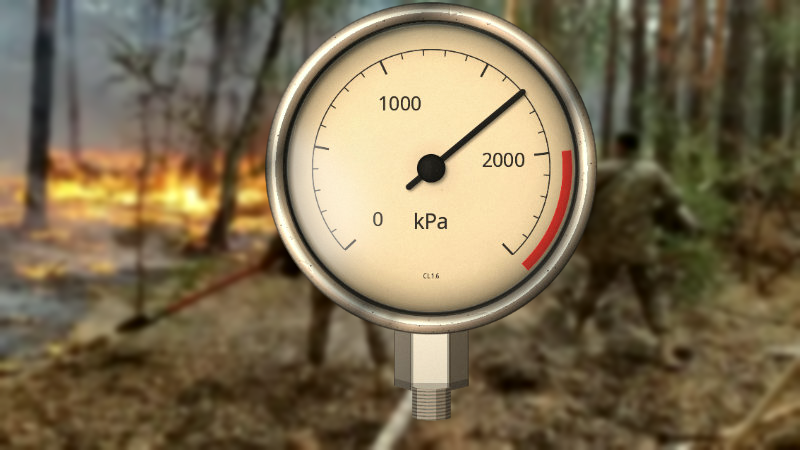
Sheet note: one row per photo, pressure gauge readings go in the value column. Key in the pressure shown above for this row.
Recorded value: 1700 kPa
